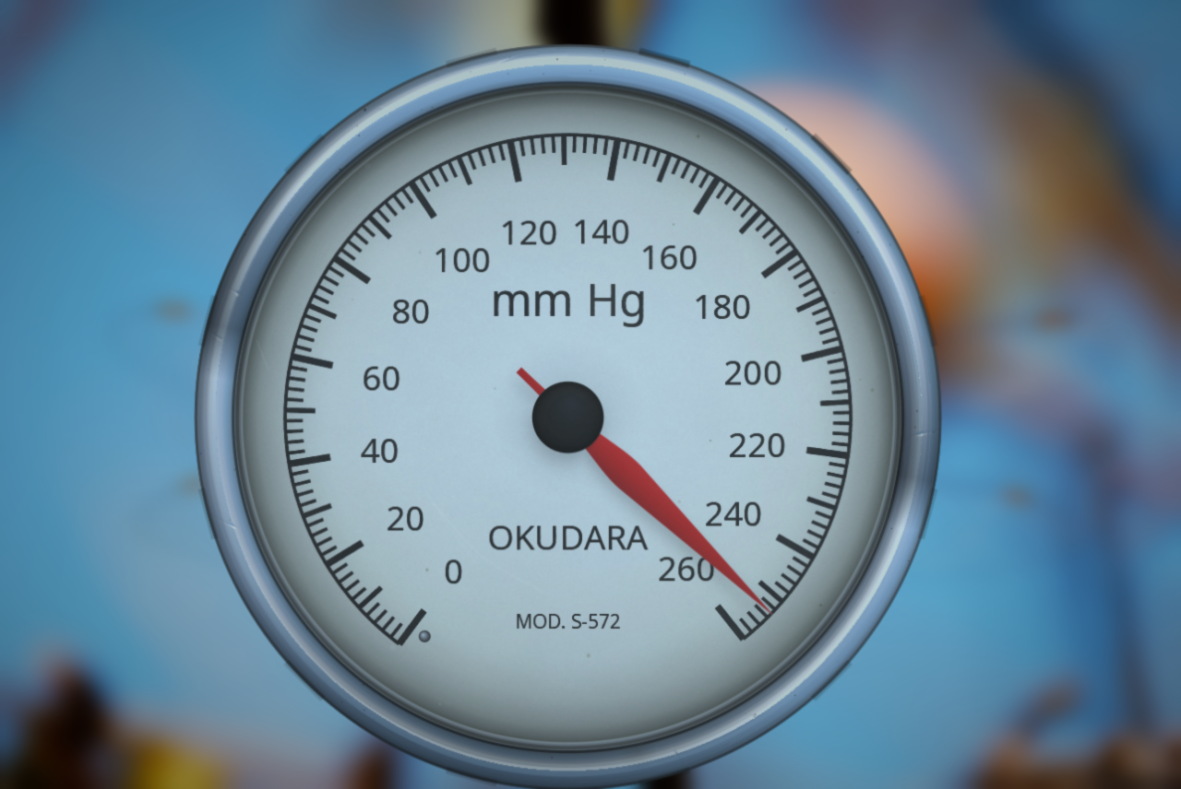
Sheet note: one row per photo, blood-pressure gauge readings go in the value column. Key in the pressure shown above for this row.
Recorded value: 253 mmHg
